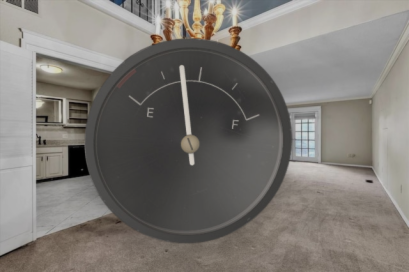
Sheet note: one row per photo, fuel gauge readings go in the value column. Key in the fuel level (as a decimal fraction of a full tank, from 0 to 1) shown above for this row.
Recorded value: 0.375
